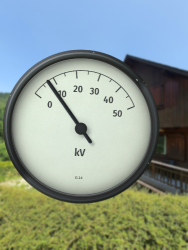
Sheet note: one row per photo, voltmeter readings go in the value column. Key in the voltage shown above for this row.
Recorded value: 7.5 kV
